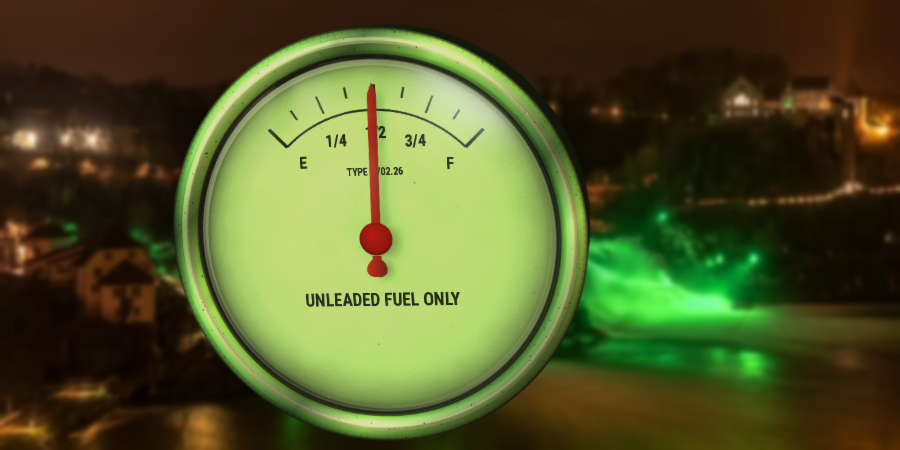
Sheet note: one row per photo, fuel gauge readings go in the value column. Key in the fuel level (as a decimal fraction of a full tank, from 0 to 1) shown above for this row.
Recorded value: 0.5
